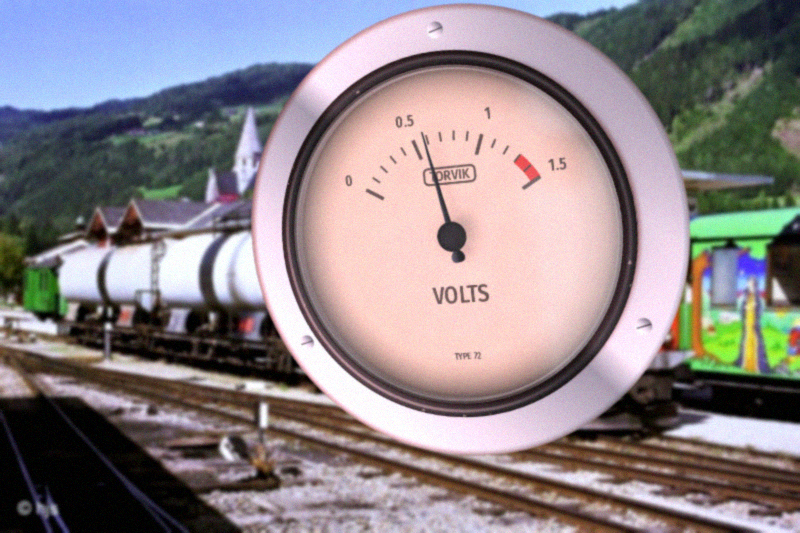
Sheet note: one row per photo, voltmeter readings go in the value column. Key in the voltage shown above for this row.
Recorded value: 0.6 V
